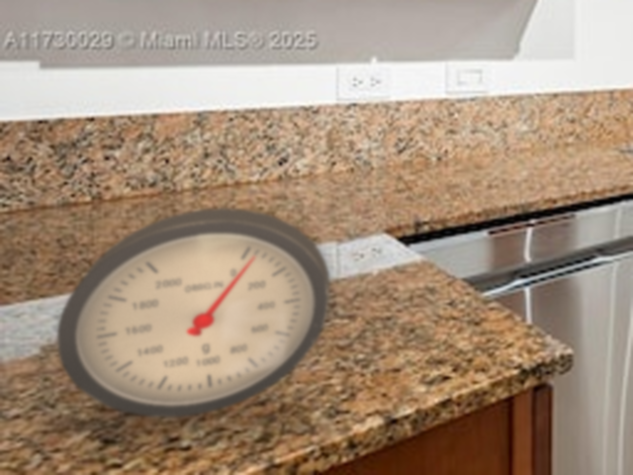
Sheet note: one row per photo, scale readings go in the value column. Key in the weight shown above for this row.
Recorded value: 40 g
